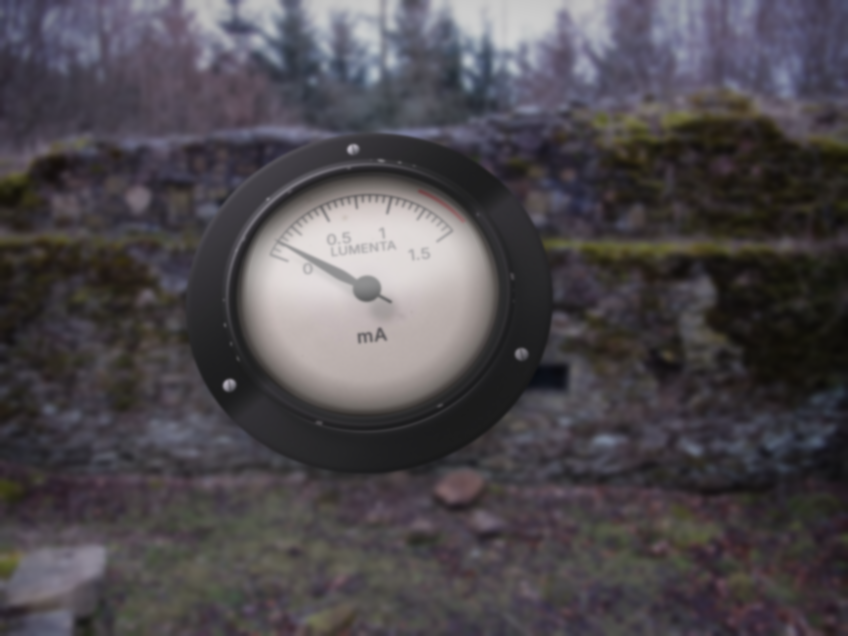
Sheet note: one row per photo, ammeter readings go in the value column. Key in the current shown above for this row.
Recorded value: 0.1 mA
